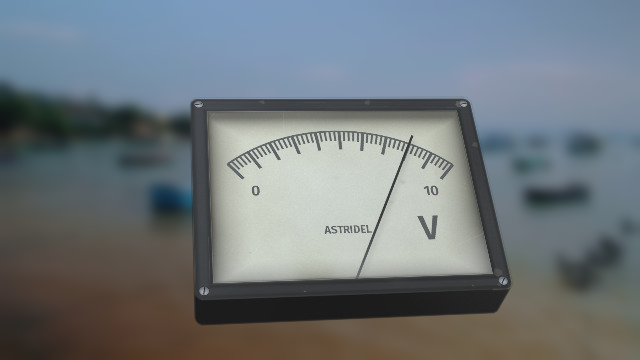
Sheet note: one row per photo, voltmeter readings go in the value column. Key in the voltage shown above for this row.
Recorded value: 8 V
